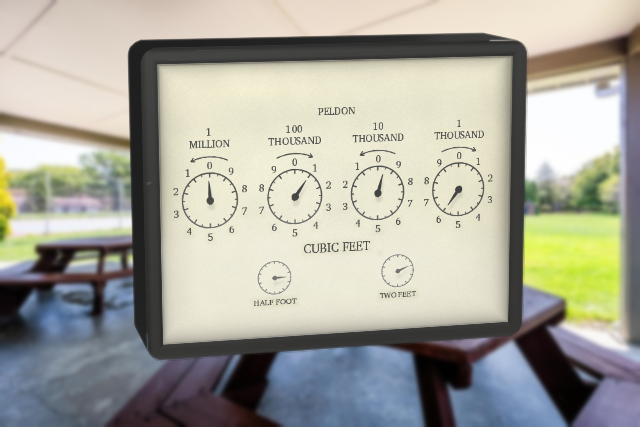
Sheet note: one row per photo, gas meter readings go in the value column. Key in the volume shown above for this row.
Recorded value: 9600 ft³
